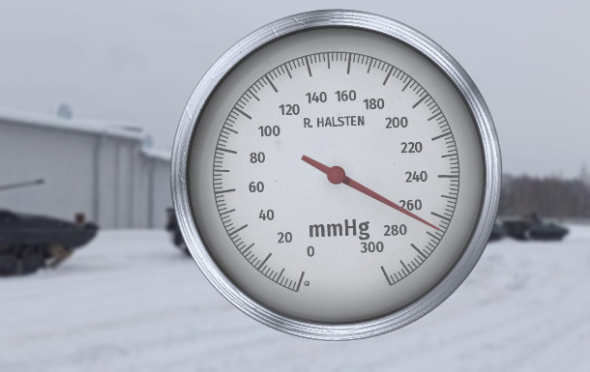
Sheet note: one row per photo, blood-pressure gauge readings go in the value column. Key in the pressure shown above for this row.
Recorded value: 266 mmHg
